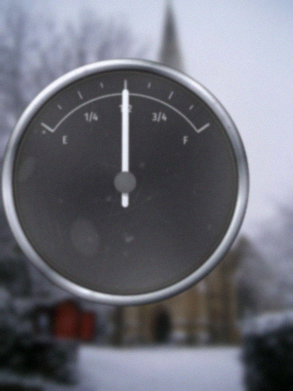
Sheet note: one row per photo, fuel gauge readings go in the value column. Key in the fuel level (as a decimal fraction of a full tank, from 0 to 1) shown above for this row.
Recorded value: 0.5
